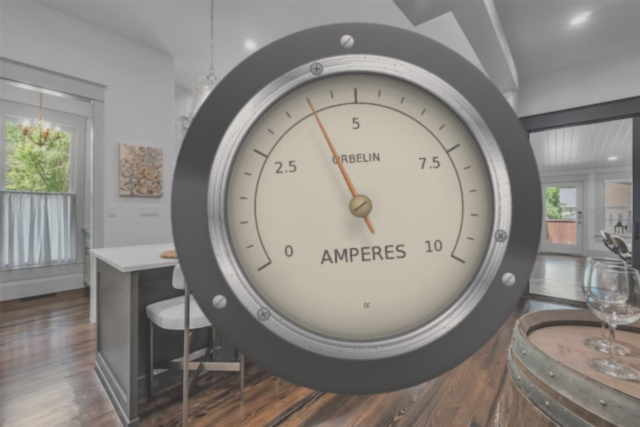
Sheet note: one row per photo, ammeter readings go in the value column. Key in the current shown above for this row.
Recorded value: 4 A
